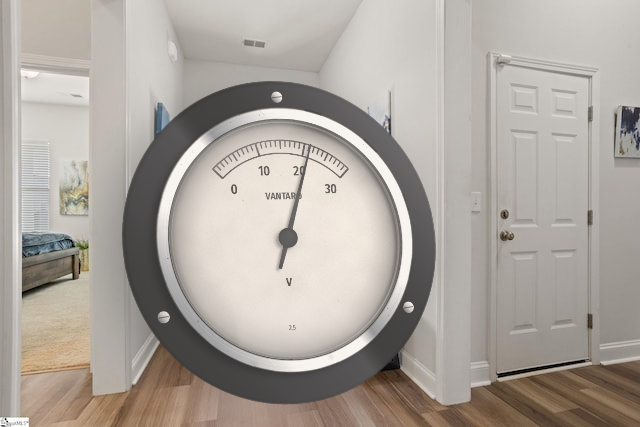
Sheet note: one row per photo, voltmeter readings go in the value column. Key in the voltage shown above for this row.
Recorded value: 21 V
